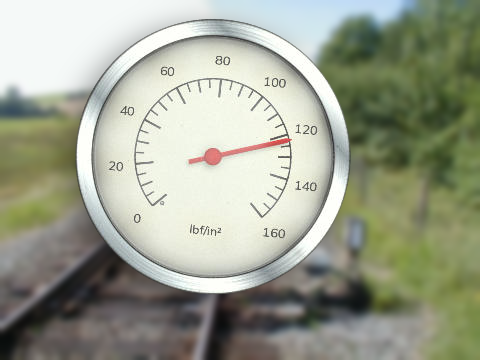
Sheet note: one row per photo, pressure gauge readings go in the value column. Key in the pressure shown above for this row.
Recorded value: 122.5 psi
